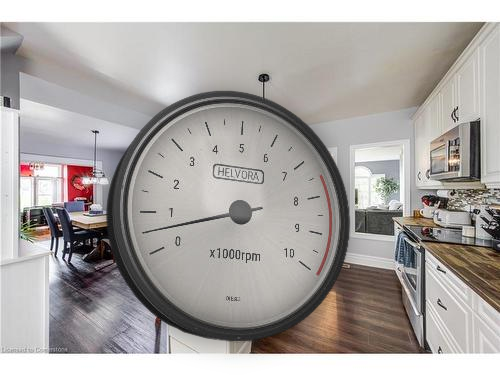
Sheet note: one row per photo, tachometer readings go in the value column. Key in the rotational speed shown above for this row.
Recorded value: 500 rpm
